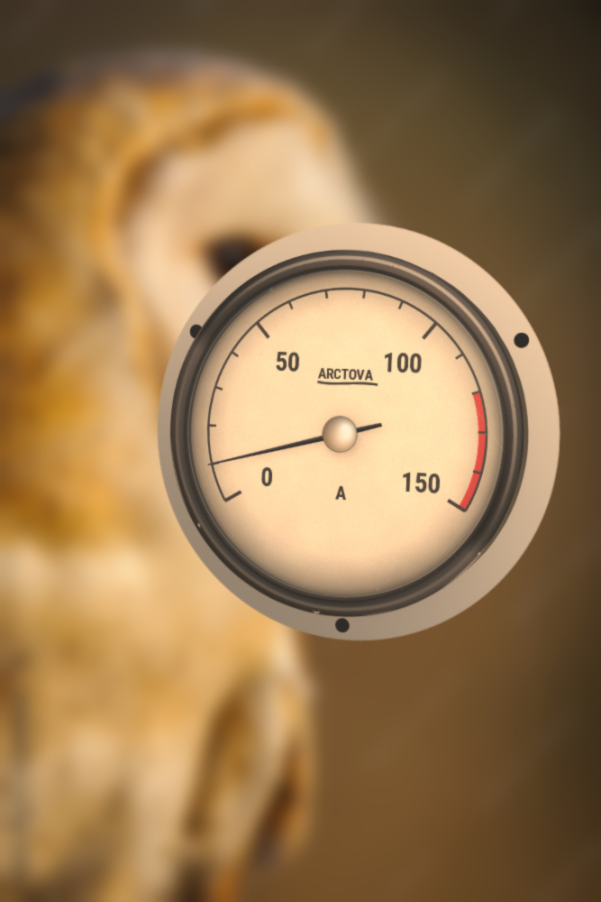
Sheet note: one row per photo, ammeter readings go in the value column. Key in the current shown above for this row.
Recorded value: 10 A
